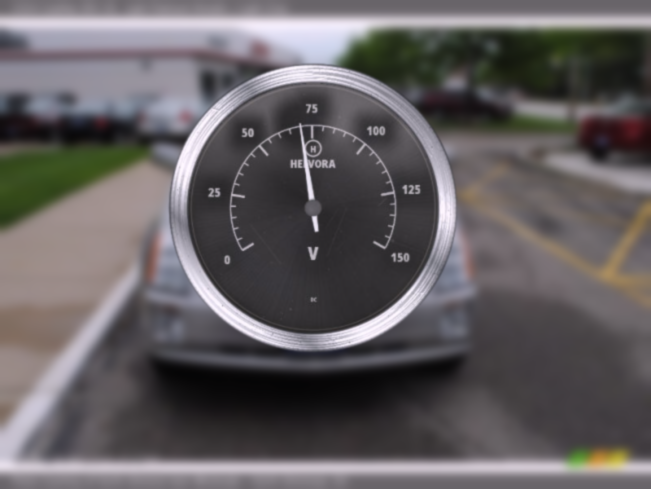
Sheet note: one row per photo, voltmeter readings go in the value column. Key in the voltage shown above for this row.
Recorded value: 70 V
